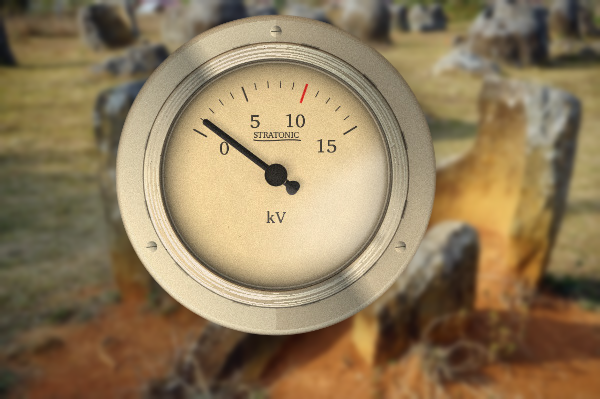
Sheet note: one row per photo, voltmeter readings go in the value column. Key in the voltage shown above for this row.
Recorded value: 1 kV
